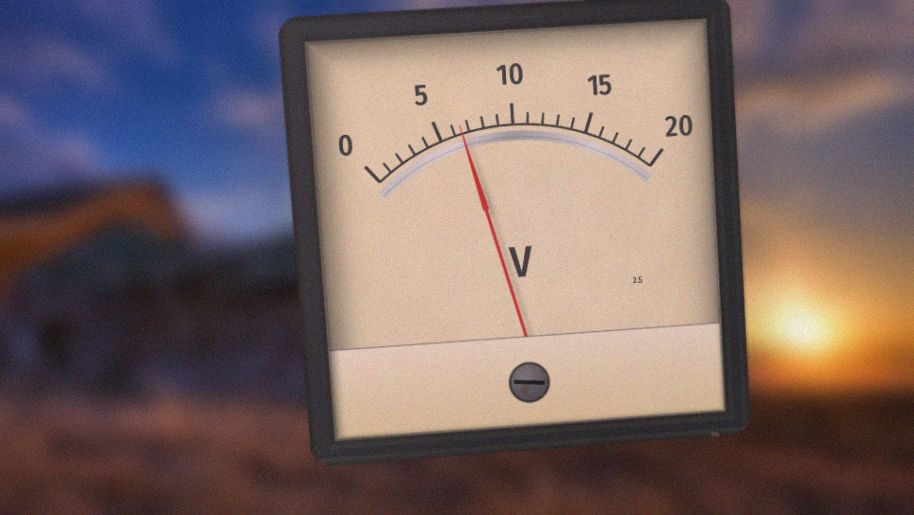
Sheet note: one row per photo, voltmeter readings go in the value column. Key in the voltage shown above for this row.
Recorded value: 6.5 V
